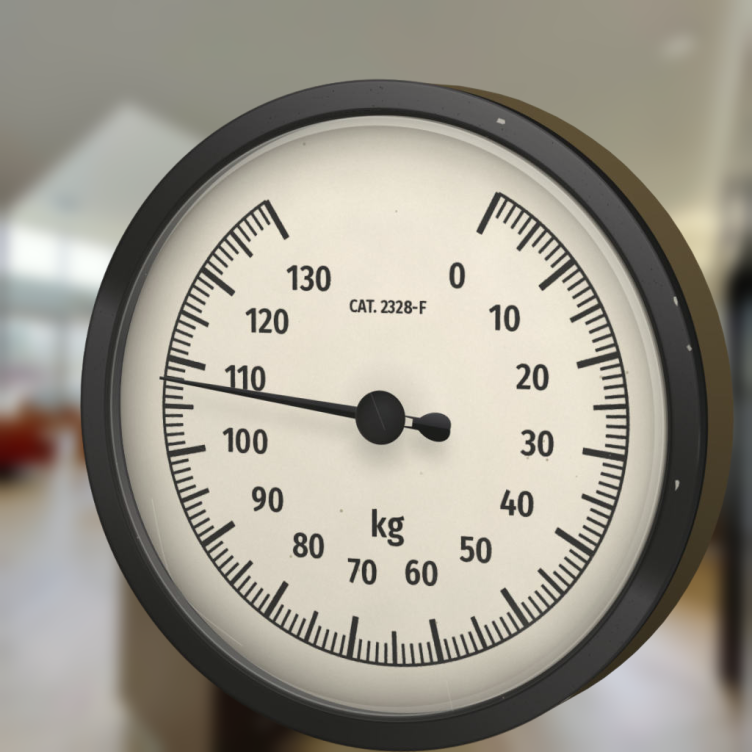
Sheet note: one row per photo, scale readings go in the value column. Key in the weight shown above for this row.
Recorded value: 108 kg
